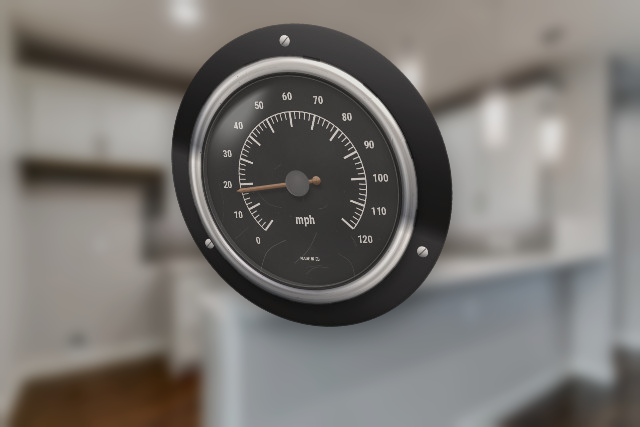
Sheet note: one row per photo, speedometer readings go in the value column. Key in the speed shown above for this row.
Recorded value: 18 mph
